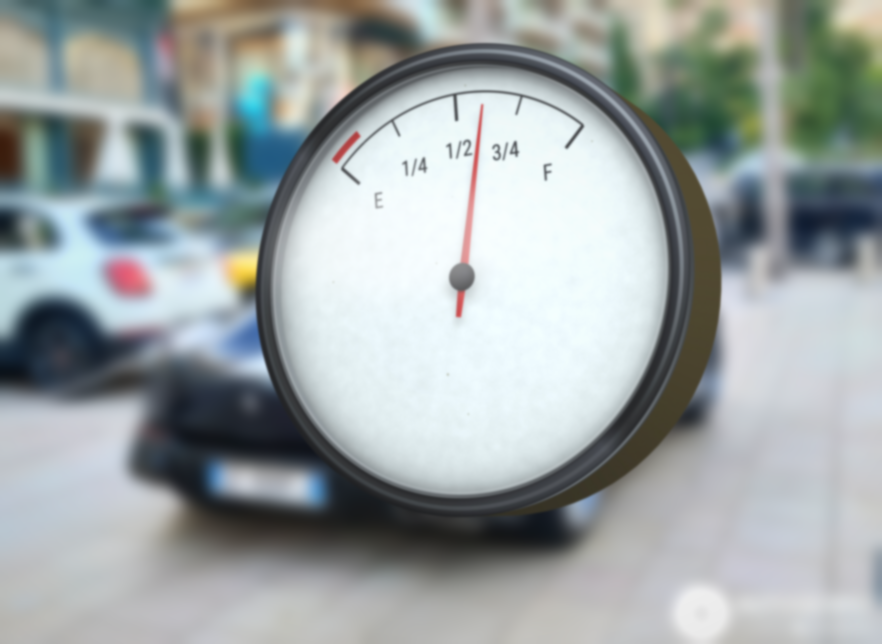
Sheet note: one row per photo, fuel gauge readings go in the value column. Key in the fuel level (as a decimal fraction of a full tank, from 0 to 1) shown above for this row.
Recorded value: 0.625
